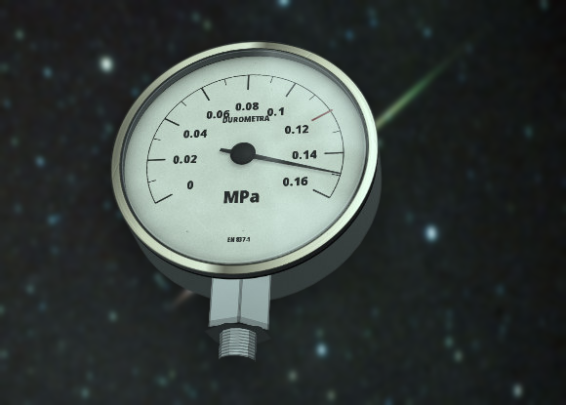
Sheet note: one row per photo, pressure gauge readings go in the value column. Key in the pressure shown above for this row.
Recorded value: 0.15 MPa
